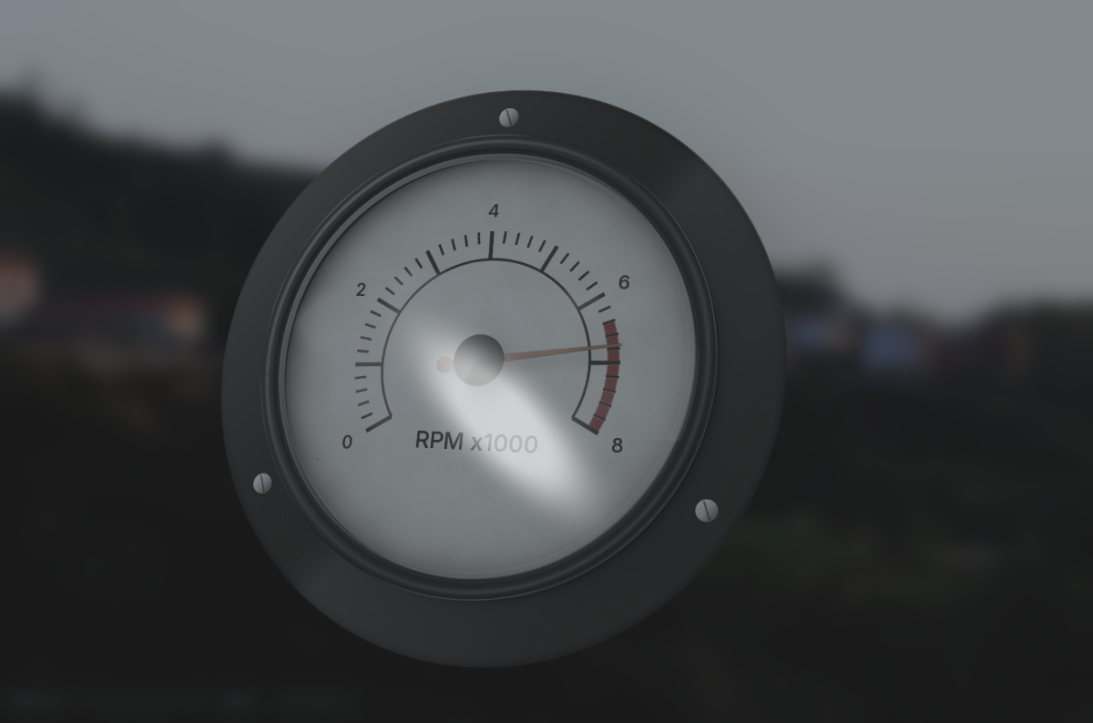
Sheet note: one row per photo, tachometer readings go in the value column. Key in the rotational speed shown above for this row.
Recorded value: 6800 rpm
